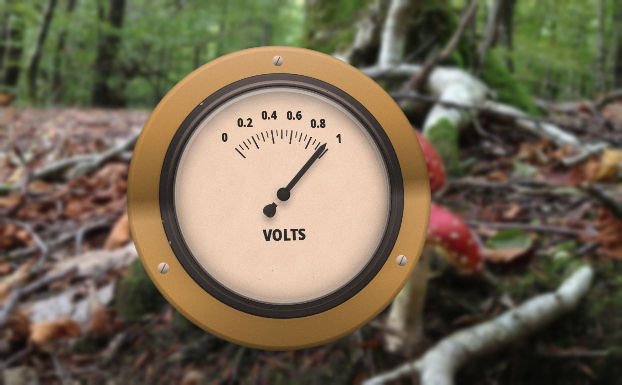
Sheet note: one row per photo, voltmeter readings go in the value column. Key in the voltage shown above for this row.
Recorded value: 0.95 V
